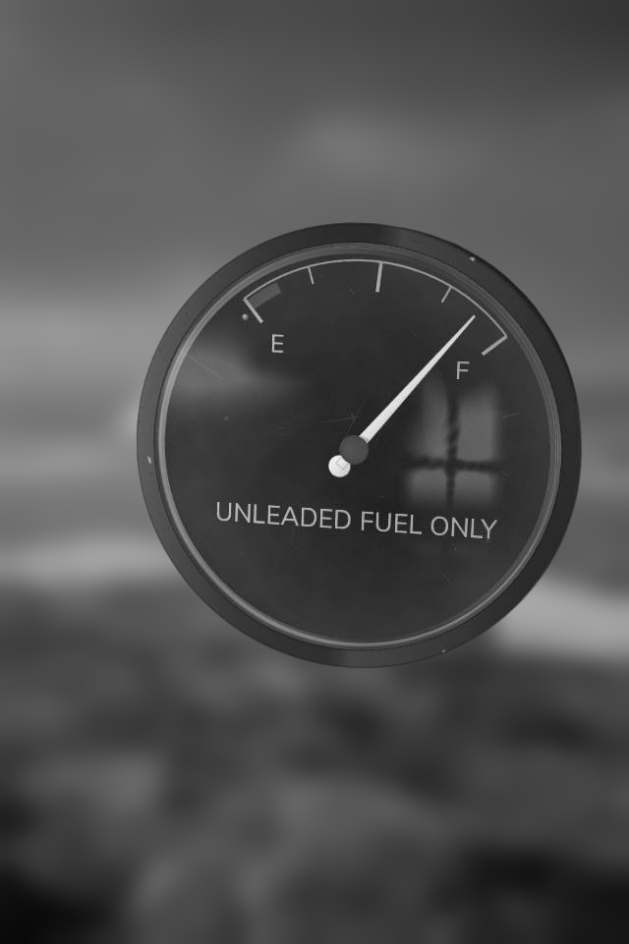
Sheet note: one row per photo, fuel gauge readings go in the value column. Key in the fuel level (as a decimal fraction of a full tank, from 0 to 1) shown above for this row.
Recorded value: 0.875
